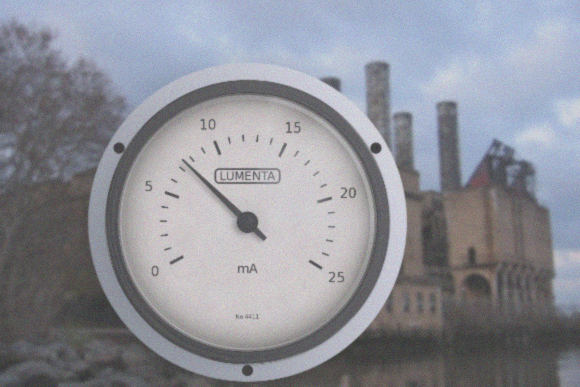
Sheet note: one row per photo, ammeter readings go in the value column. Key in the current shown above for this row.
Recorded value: 7.5 mA
